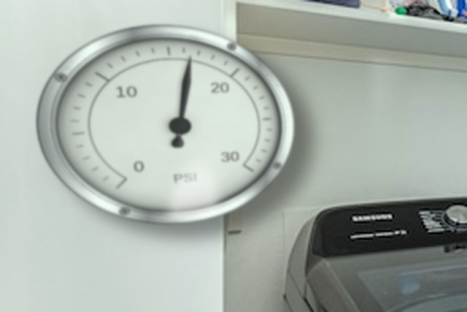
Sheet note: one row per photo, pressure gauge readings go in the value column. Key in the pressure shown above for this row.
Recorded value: 16.5 psi
